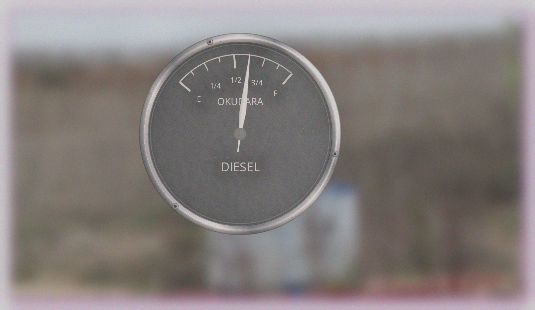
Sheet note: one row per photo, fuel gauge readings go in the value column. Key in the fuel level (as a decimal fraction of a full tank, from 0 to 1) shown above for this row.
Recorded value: 0.625
